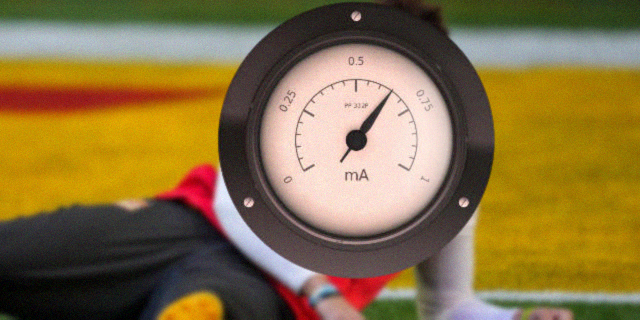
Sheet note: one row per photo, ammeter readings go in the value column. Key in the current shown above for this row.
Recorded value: 0.65 mA
